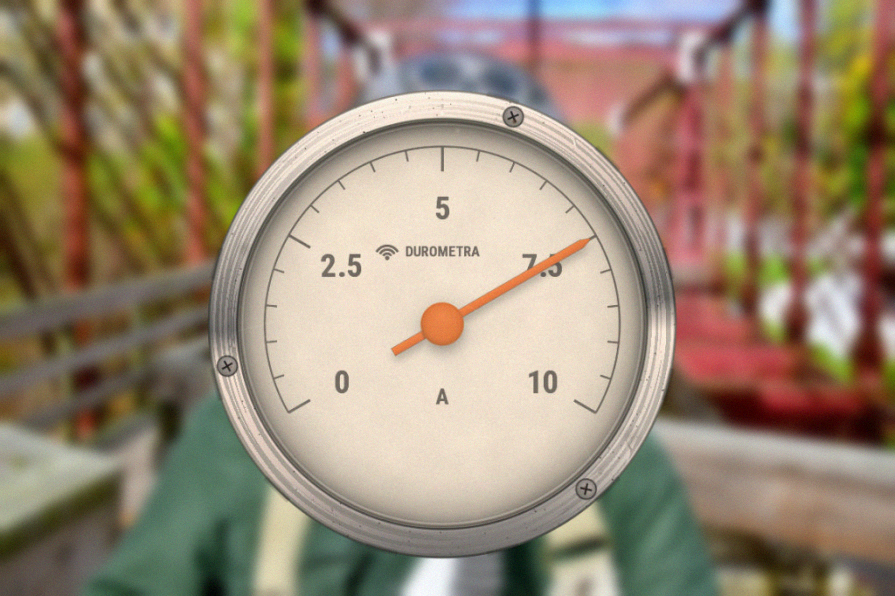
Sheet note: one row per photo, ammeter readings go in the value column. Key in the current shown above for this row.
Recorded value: 7.5 A
